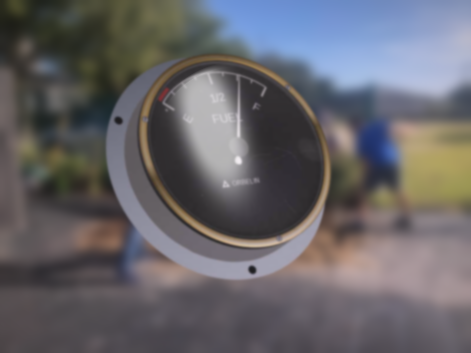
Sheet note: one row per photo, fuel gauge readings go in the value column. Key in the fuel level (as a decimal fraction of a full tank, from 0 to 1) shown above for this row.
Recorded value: 0.75
